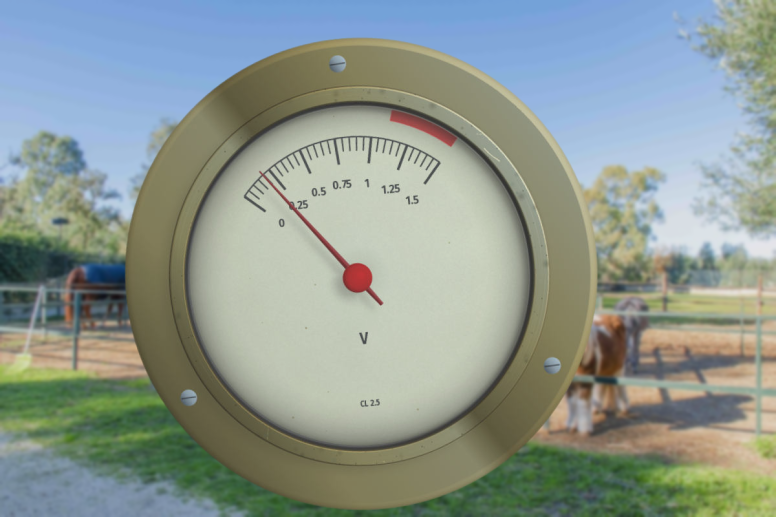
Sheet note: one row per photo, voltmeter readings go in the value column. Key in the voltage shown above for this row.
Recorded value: 0.2 V
